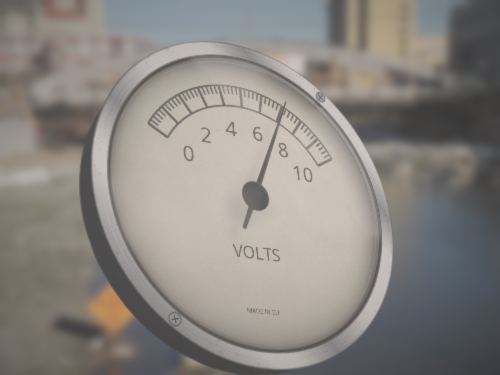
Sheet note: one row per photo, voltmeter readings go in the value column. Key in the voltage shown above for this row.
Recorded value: 7 V
